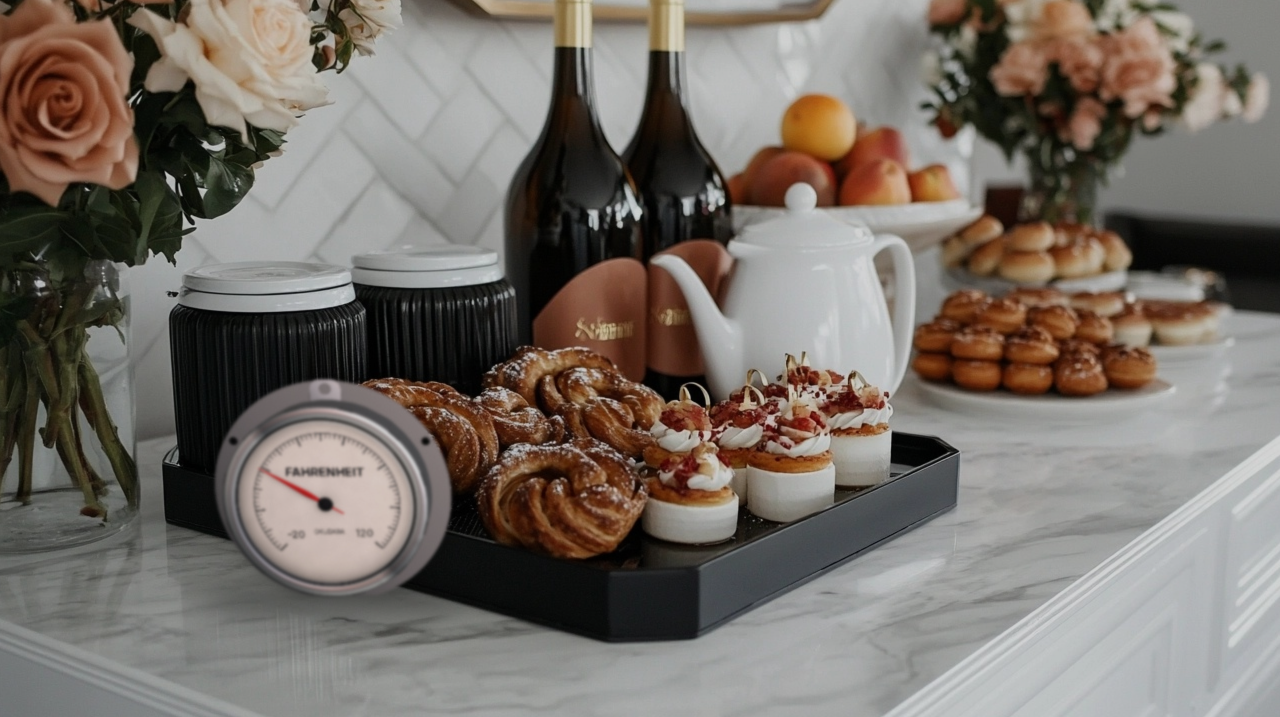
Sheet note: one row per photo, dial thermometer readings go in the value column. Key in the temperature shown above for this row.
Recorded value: 20 °F
